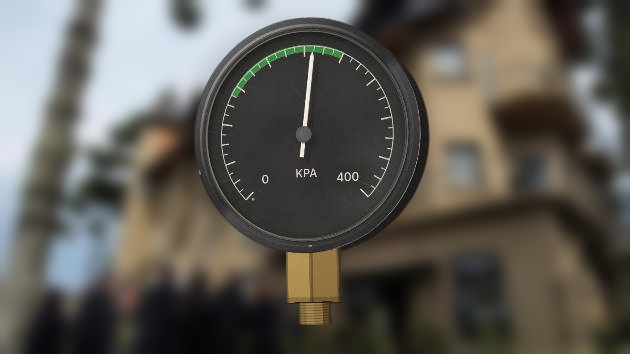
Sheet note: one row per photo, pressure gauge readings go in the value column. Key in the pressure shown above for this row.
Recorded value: 210 kPa
